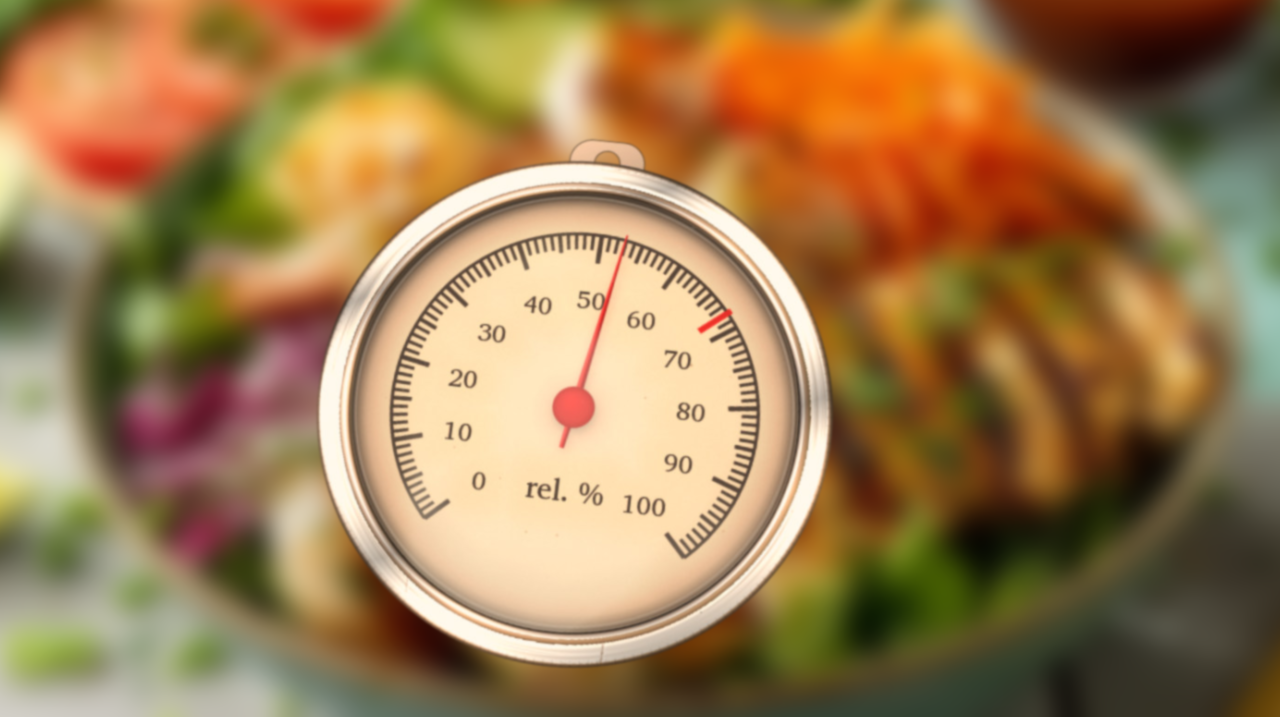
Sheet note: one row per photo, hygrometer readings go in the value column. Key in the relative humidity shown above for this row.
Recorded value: 53 %
